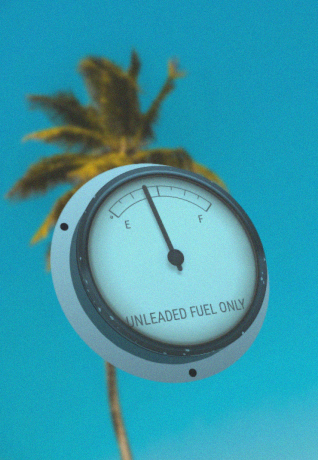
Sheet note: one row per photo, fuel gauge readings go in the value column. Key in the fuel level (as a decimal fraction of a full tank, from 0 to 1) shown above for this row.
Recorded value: 0.375
